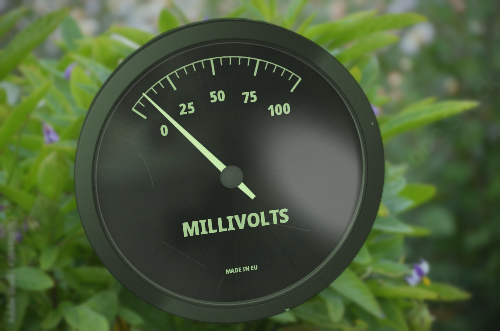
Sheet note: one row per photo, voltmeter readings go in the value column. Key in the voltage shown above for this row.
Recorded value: 10 mV
